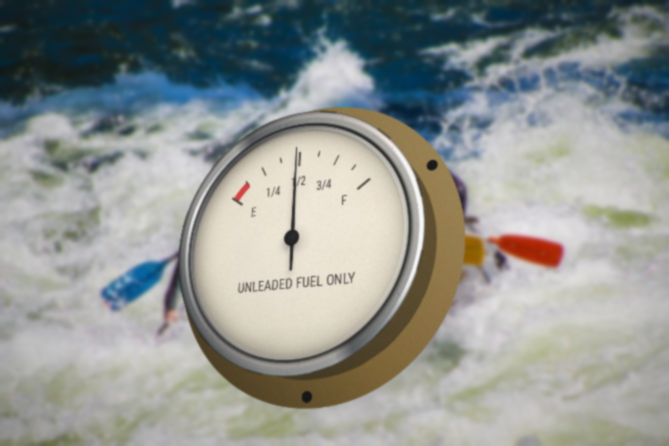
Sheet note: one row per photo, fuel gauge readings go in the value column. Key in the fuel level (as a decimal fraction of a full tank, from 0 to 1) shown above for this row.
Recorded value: 0.5
